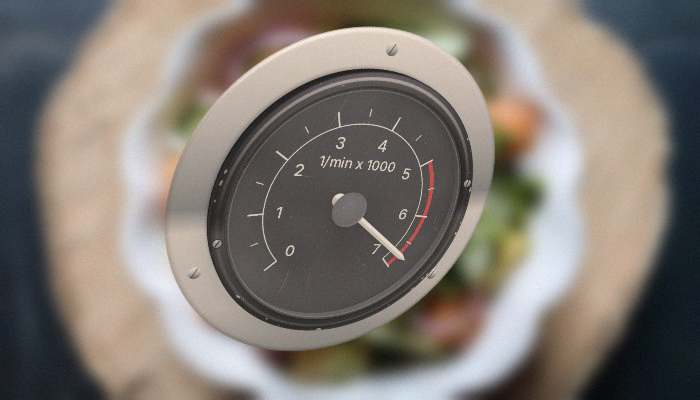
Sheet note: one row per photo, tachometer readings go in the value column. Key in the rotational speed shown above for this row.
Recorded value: 6750 rpm
